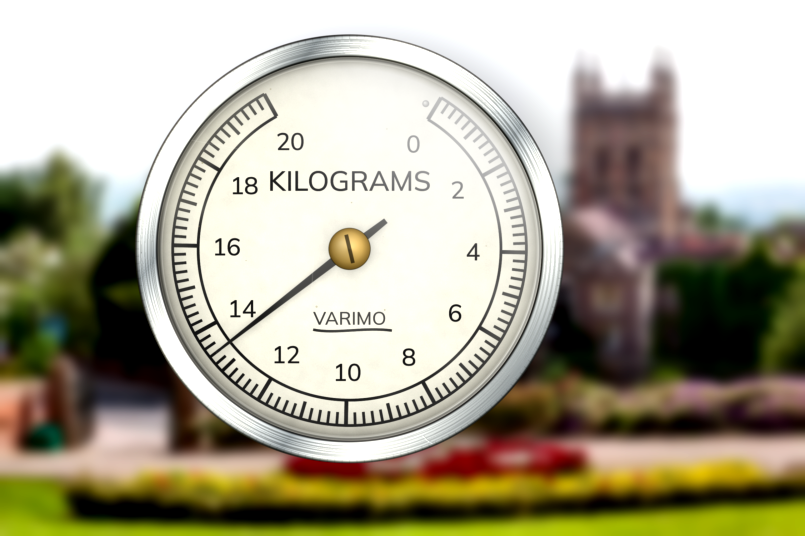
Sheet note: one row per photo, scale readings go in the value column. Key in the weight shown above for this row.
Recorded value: 13.4 kg
